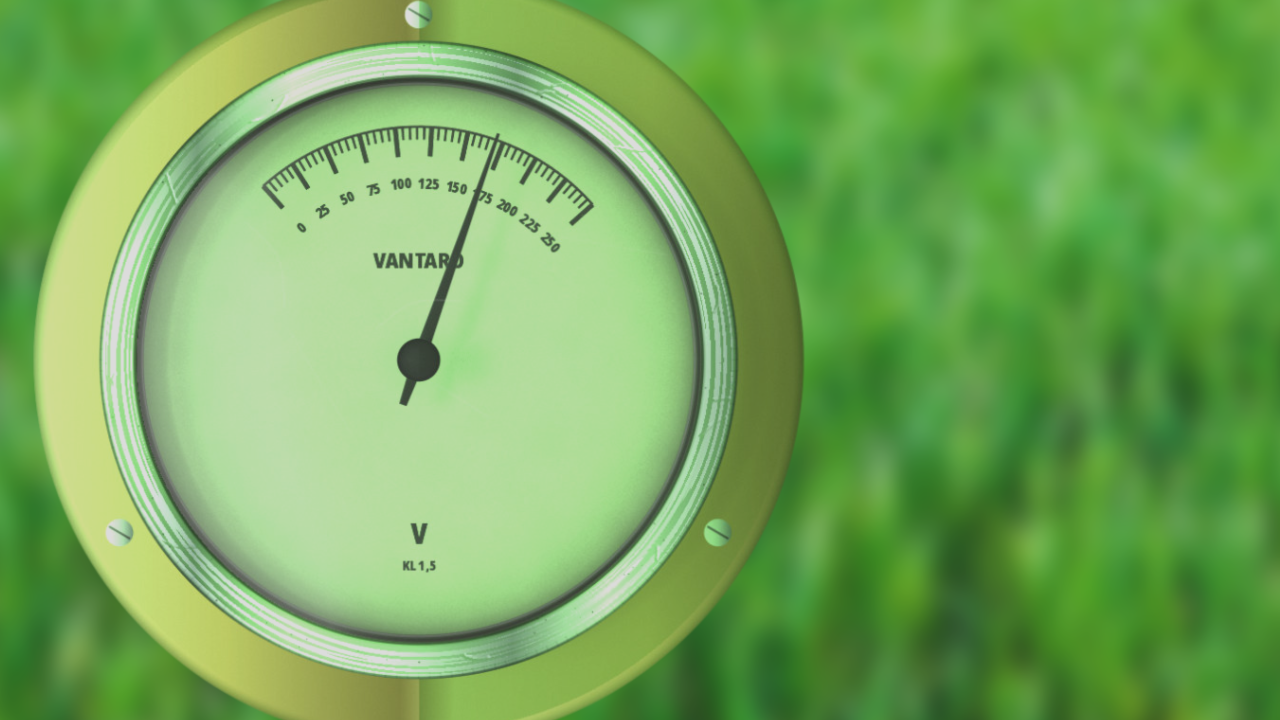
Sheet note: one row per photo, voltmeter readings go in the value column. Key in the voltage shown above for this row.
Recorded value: 170 V
